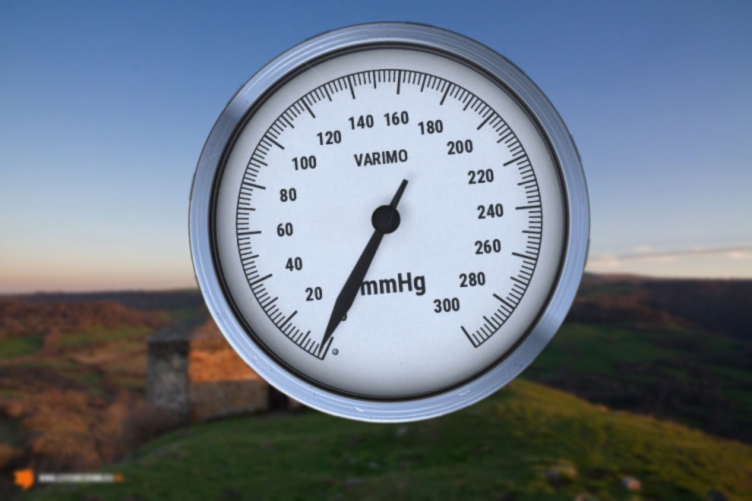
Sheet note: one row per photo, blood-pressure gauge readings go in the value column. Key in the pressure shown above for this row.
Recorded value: 2 mmHg
